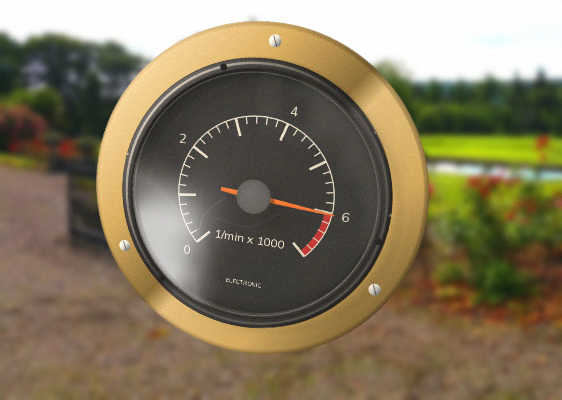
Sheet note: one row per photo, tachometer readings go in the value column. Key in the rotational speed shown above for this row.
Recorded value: 6000 rpm
